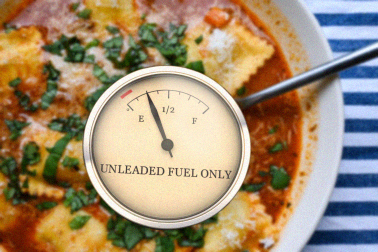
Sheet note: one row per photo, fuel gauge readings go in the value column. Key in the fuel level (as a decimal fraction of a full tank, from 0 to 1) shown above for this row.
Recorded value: 0.25
